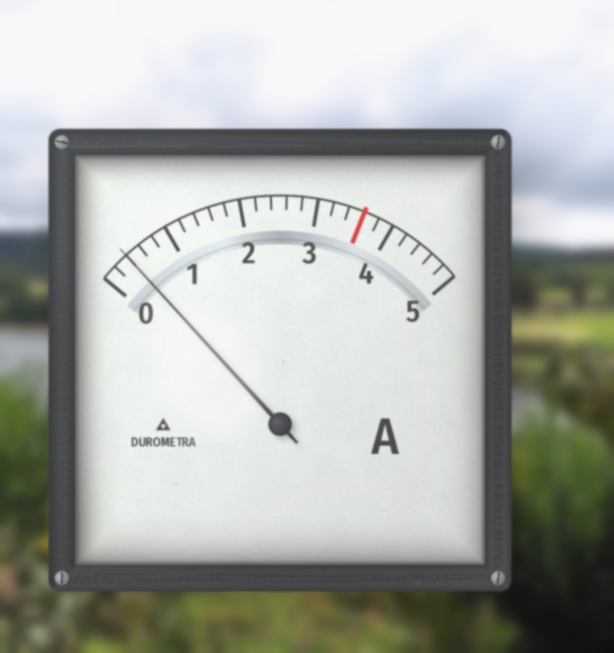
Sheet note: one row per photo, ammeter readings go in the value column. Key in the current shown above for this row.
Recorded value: 0.4 A
